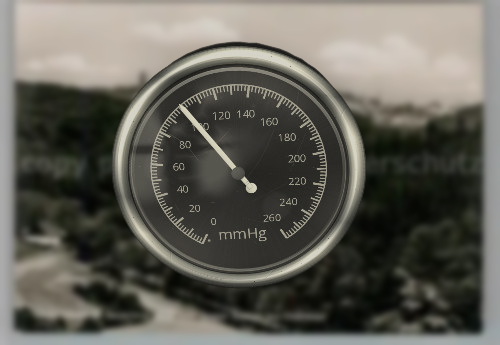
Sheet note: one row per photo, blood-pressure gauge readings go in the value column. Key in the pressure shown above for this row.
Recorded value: 100 mmHg
